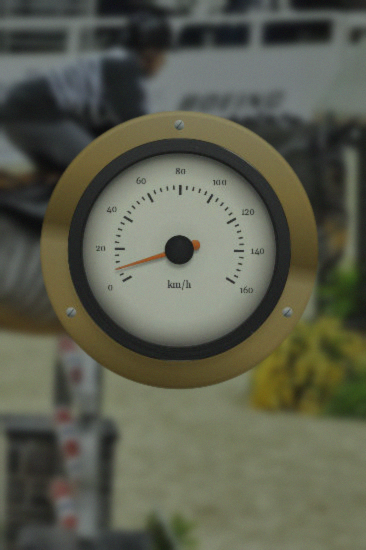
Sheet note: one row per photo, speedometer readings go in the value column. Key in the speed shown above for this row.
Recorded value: 8 km/h
